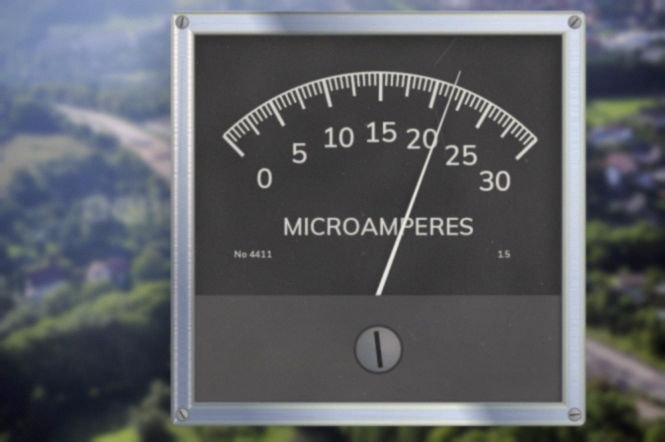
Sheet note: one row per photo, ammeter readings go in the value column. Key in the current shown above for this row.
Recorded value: 21.5 µA
